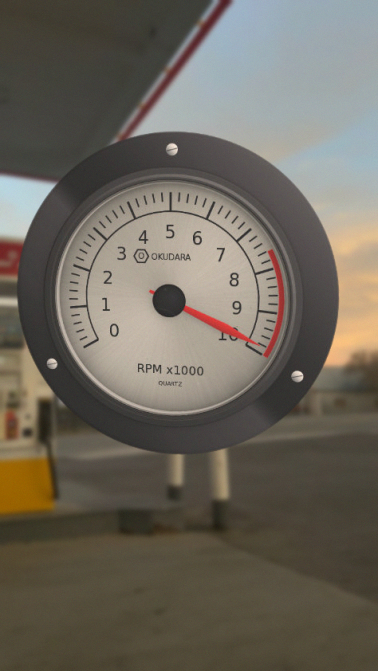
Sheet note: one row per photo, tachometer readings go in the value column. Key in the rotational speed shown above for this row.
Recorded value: 9800 rpm
